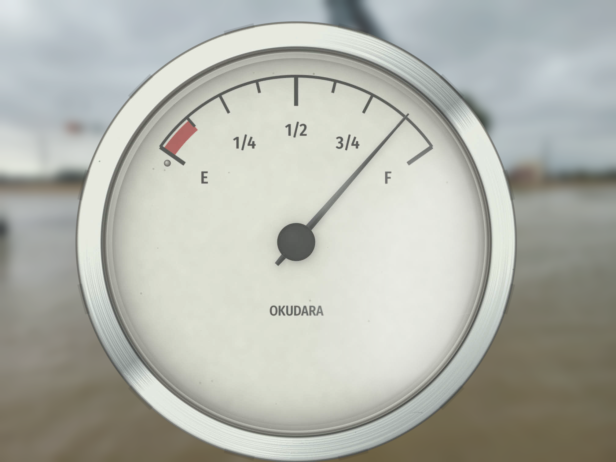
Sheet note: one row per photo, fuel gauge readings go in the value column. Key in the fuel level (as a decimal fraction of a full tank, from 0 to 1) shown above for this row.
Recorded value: 0.875
